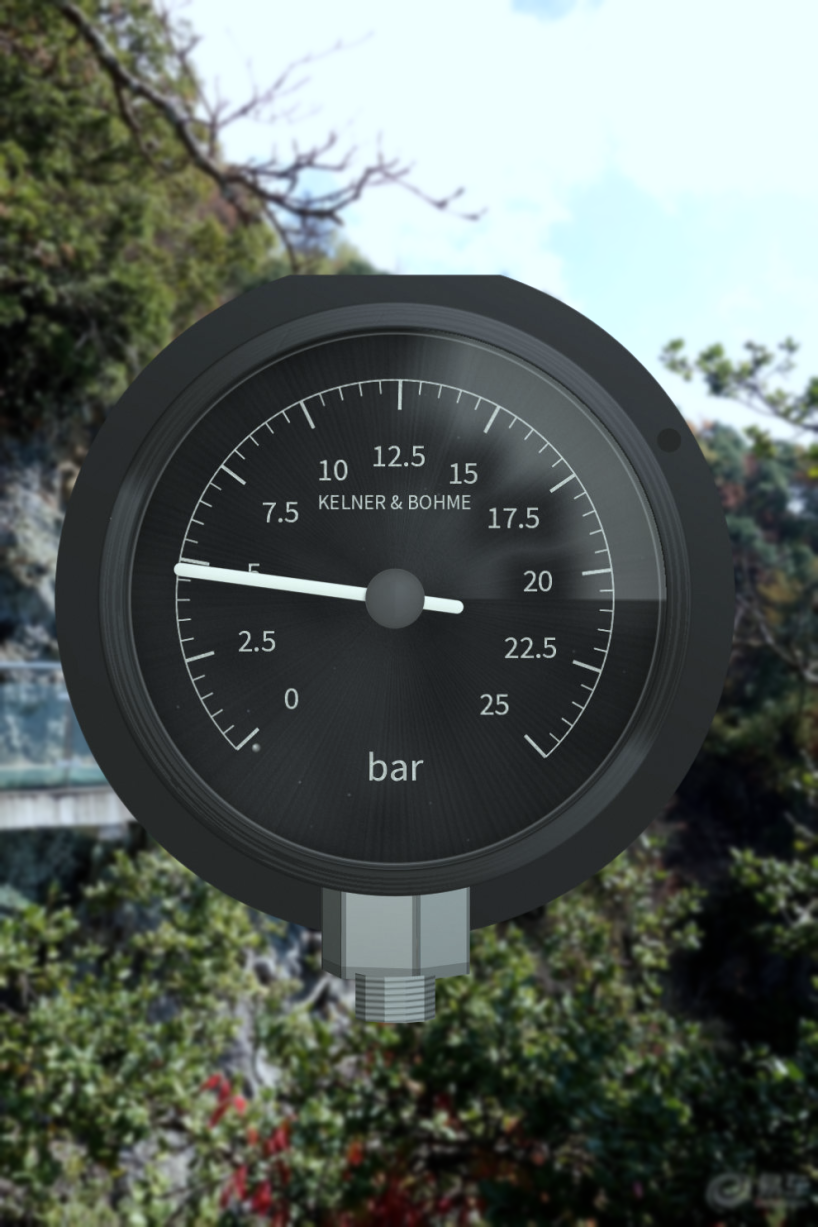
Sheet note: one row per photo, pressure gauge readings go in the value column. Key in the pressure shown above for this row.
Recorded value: 4.75 bar
